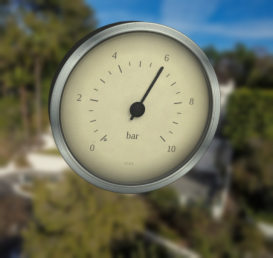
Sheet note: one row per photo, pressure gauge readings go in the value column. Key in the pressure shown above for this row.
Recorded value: 6 bar
